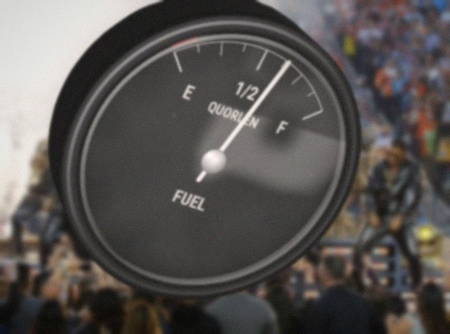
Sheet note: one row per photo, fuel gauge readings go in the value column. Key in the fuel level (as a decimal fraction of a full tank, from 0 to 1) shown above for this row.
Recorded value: 0.625
